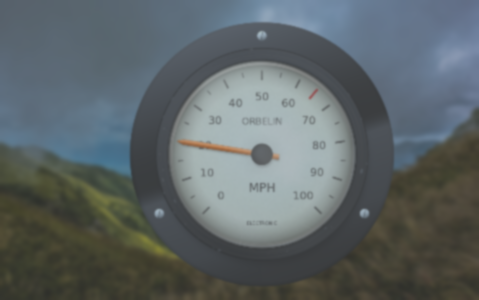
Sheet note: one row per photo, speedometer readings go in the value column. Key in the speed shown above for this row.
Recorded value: 20 mph
